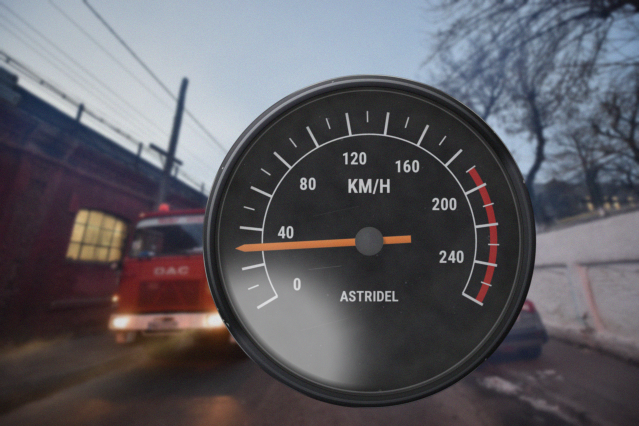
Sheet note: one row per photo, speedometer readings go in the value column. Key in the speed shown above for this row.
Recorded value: 30 km/h
